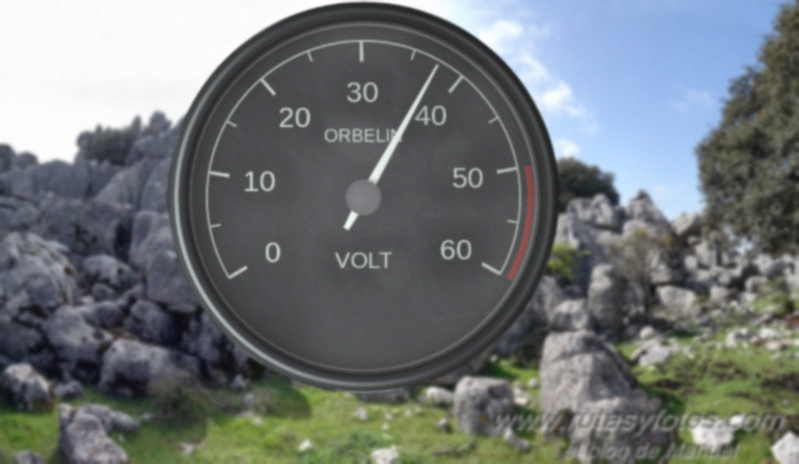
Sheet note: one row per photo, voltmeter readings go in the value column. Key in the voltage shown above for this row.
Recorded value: 37.5 V
